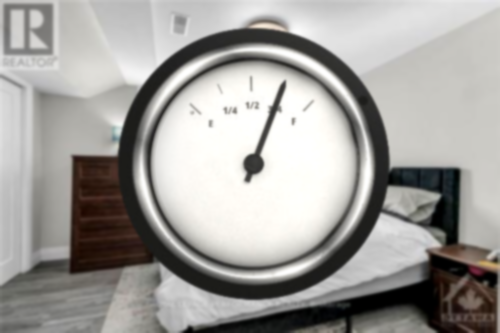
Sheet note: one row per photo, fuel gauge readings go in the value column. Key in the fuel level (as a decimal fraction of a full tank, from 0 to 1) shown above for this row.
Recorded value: 0.75
